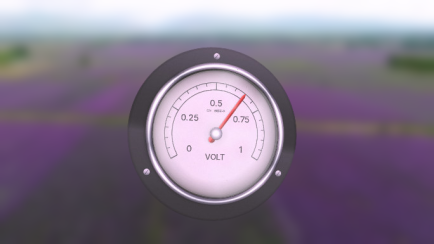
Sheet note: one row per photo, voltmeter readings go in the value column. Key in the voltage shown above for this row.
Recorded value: 0.65 V
